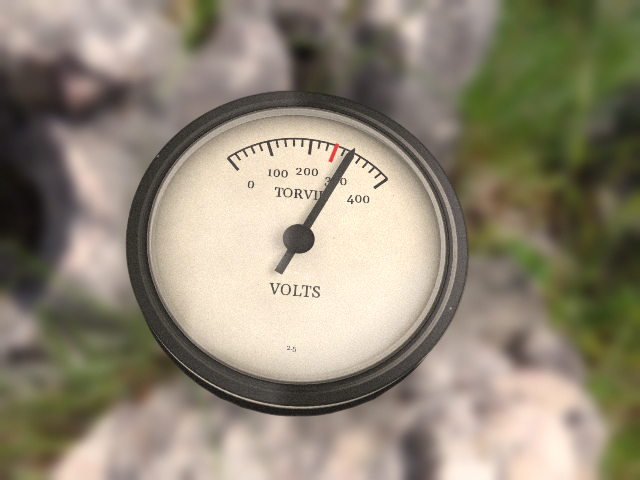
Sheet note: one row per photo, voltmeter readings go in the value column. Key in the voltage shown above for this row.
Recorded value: 300 V
